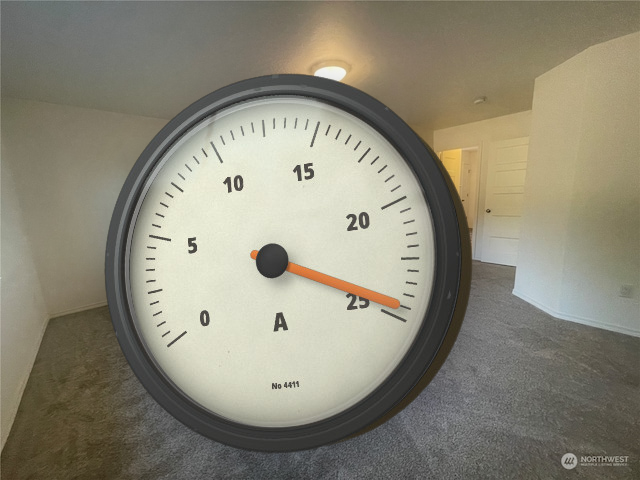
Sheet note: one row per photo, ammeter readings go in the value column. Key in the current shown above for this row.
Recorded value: 24.5 A
